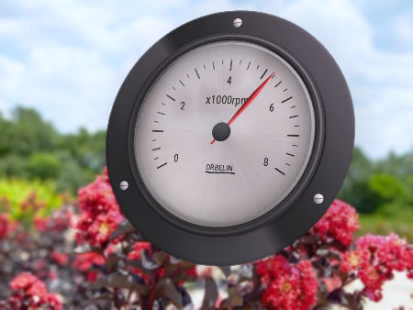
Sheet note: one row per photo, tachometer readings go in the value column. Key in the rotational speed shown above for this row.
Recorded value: 5250 rpm
